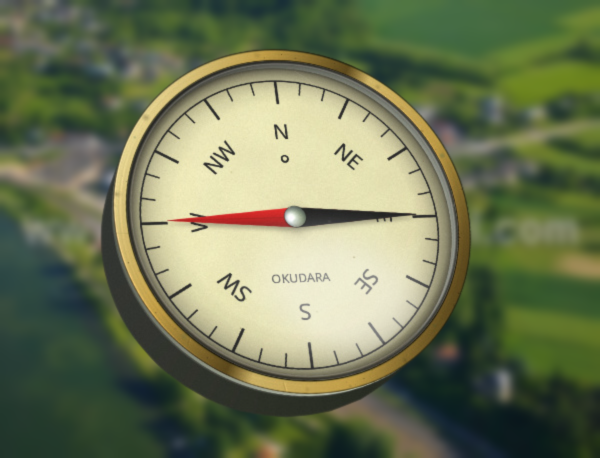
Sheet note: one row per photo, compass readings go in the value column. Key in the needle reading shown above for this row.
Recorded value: 270 °
